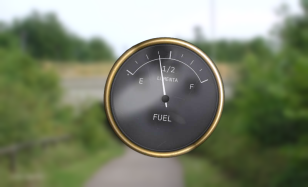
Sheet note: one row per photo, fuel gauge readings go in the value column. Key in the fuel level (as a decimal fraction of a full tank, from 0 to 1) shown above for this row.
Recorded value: 0.375
